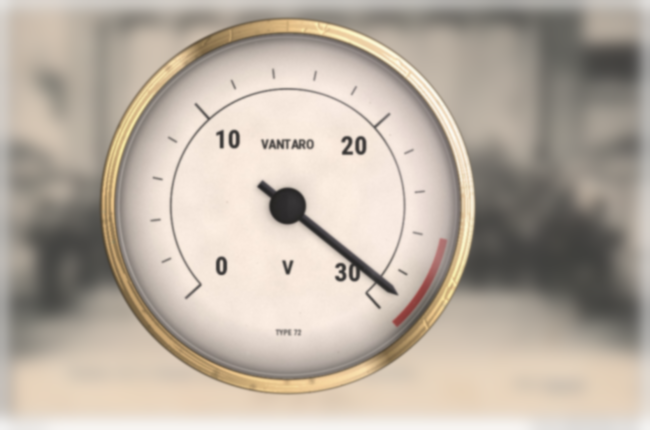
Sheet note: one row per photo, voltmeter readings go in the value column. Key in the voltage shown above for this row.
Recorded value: 29 V
